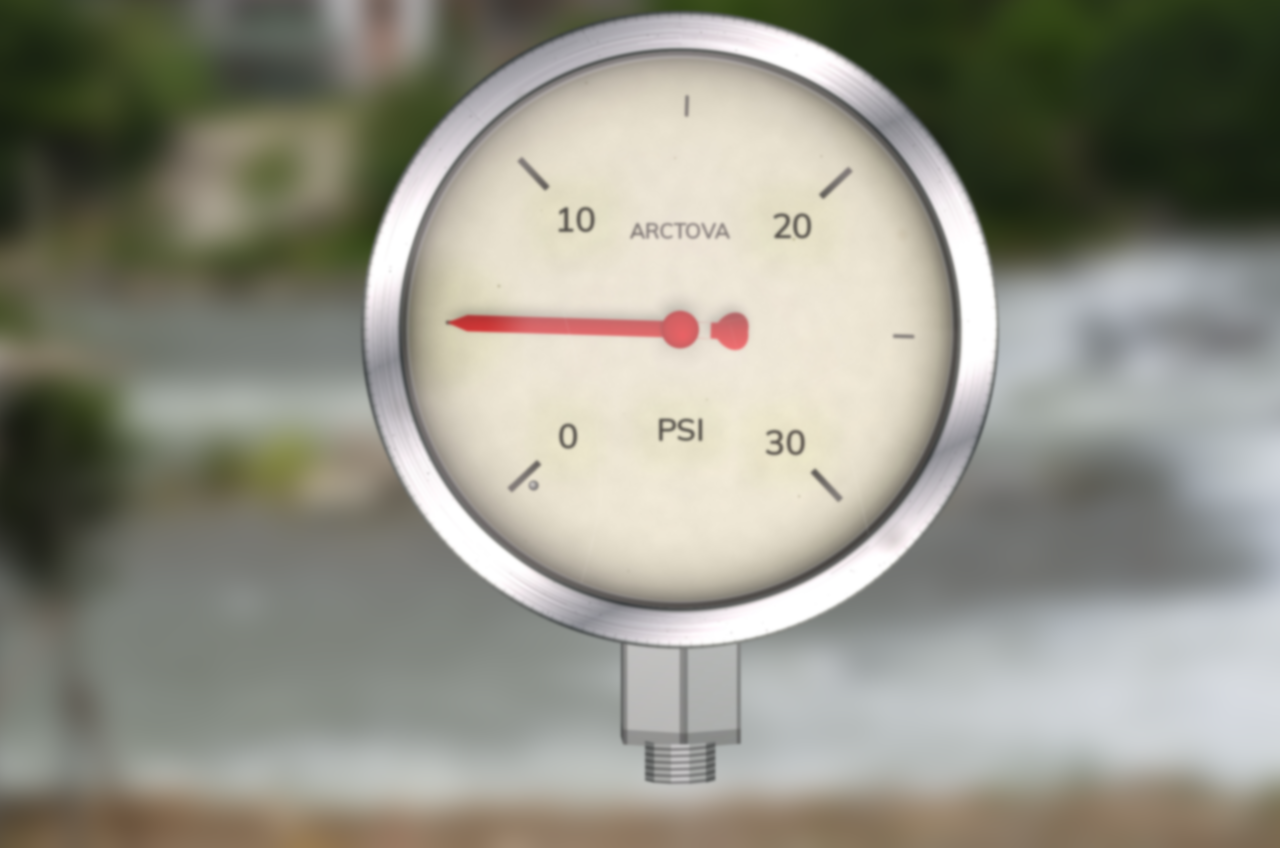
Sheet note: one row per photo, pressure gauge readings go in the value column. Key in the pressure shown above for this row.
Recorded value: 5 psi
